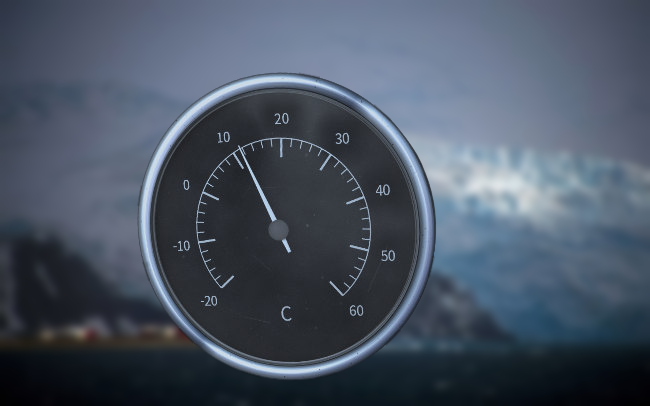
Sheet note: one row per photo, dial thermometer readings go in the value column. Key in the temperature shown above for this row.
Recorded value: 12 °C
